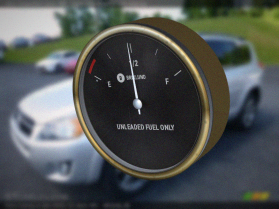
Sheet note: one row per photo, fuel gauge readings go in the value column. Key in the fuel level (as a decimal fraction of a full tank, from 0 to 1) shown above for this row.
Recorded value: 0.5
